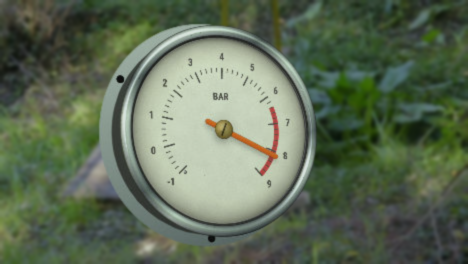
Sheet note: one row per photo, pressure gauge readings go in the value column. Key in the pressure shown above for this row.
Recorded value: 8.2 bar
